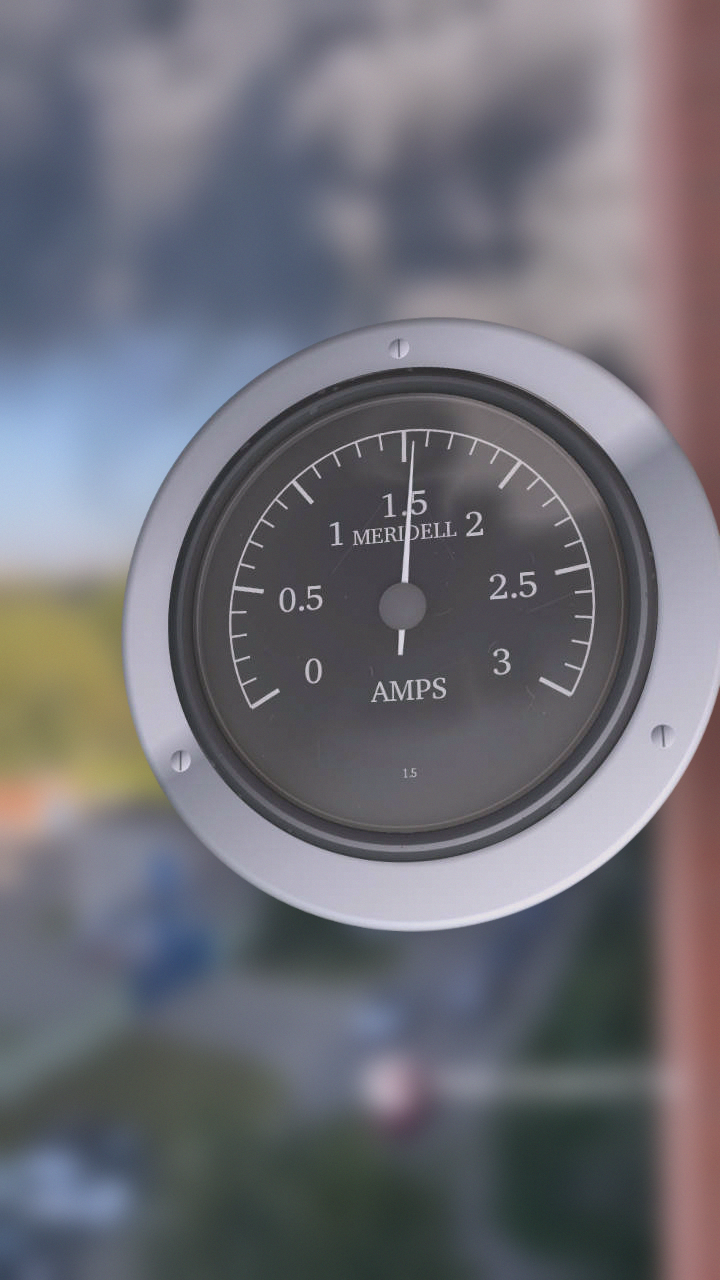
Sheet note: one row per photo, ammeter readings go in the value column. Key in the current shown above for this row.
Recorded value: 1.55 A
